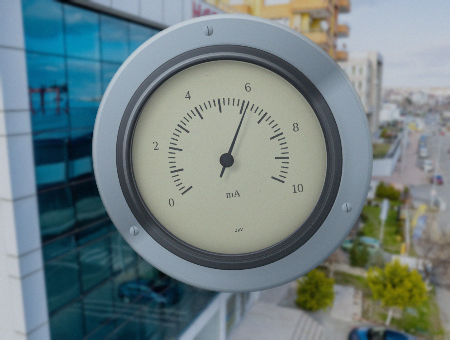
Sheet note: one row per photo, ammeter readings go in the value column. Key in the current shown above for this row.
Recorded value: 6.2 mA
